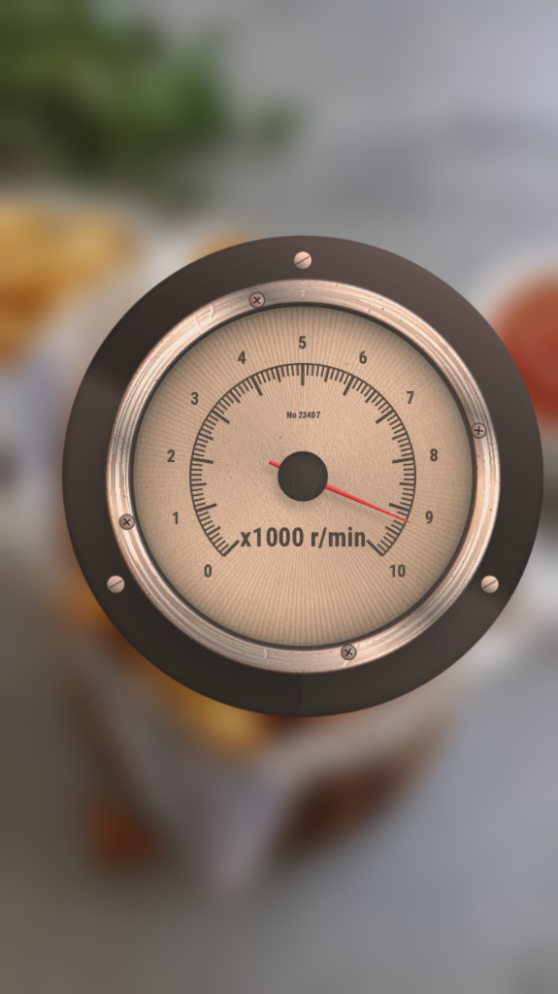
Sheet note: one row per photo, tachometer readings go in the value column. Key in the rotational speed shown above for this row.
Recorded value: 9200 rpm
